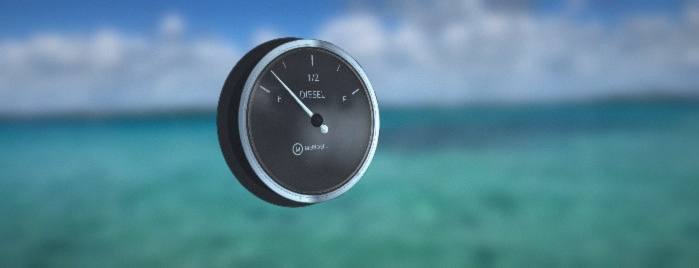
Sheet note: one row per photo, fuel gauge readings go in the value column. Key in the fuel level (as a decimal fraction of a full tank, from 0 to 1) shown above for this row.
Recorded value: 0.125
